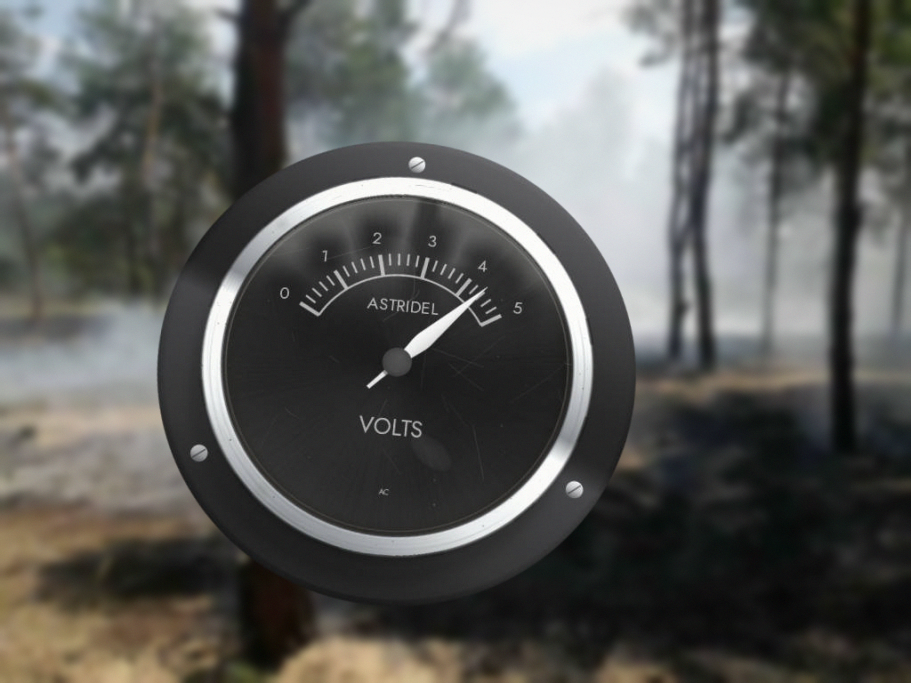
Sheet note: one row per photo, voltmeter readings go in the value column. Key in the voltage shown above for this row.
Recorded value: 4.4 V
